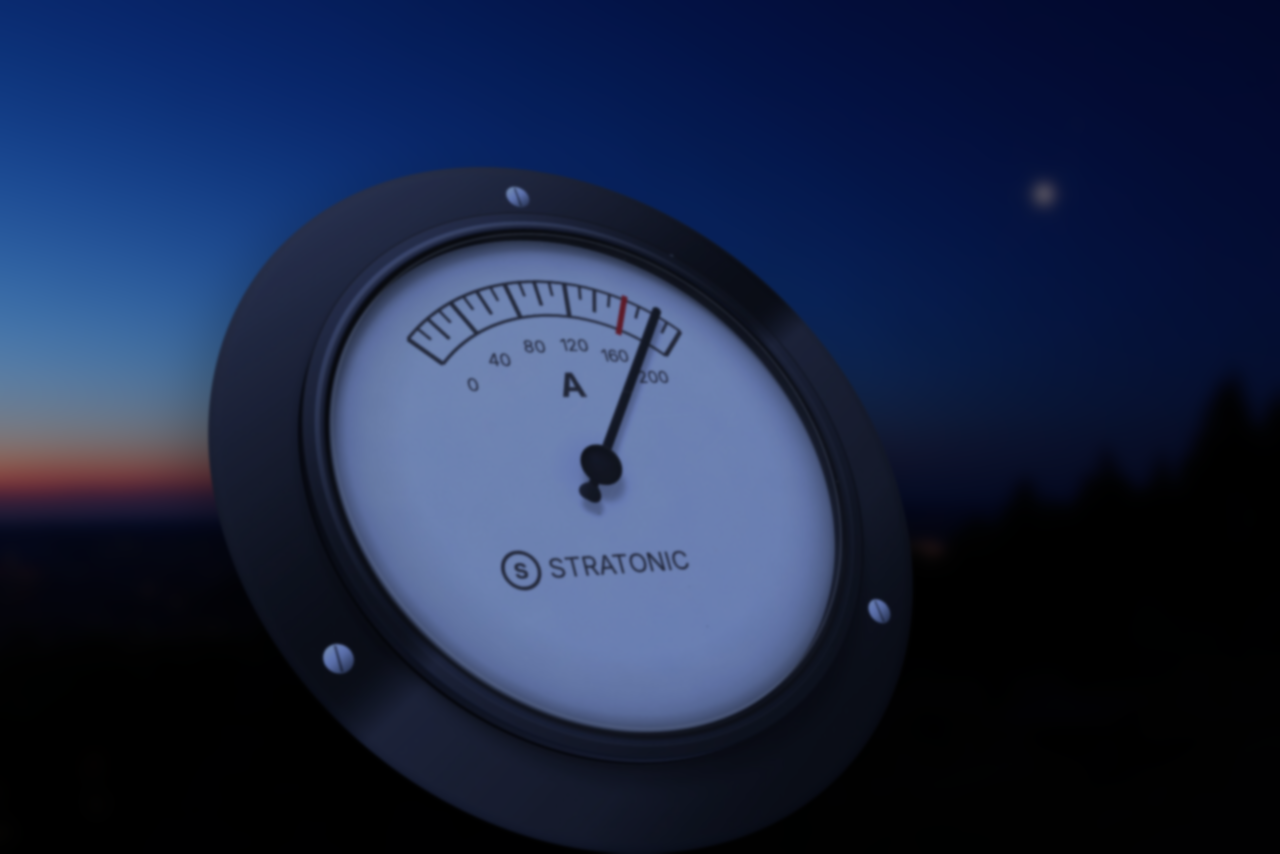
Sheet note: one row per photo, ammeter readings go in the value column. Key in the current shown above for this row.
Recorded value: 180 A
